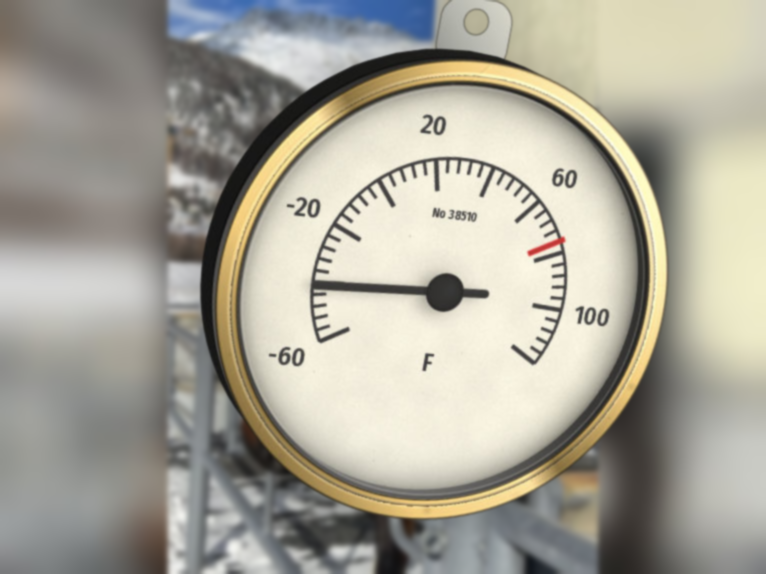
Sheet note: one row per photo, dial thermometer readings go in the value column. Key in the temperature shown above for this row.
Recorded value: -40 °F
